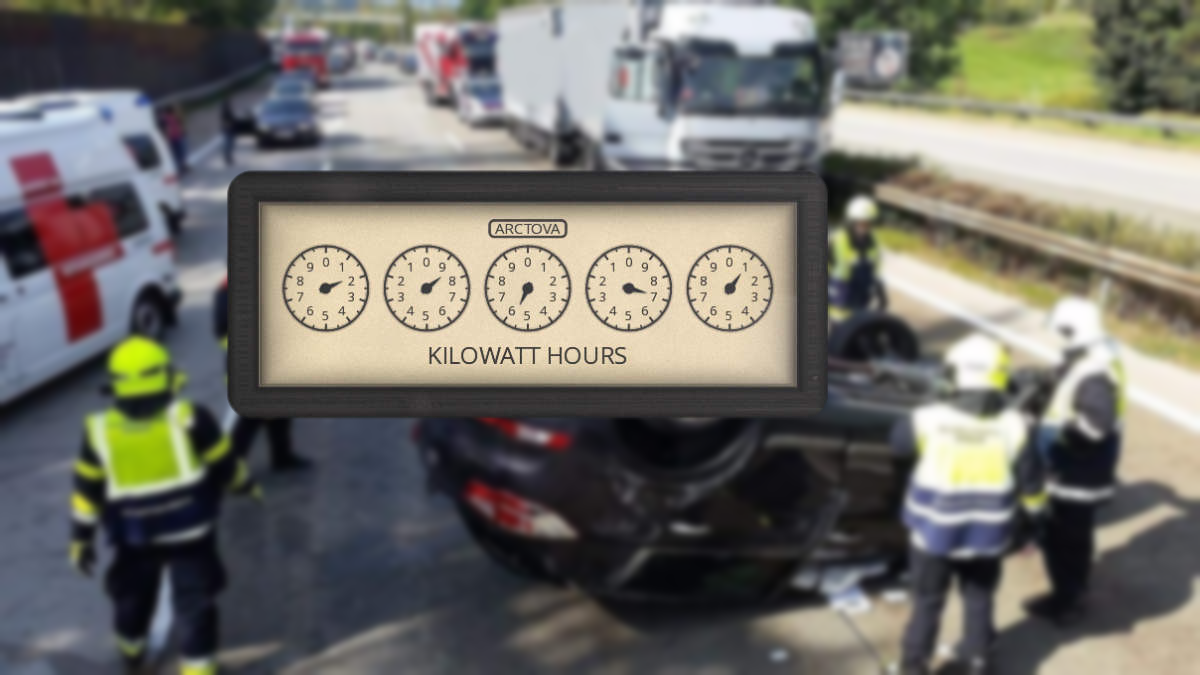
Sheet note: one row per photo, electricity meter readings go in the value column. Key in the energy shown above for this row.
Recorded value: 18571 kWh
